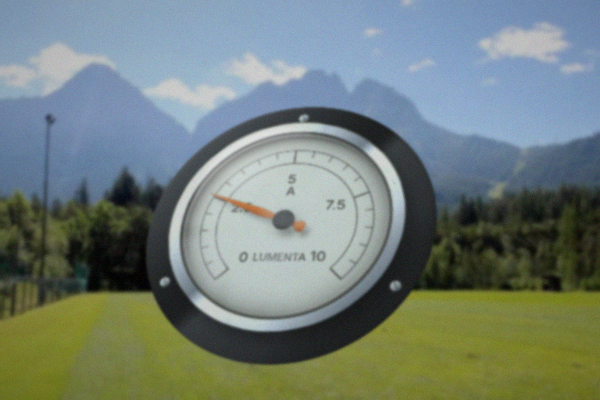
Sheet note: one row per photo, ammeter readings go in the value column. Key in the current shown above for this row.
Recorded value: 2.5 A
